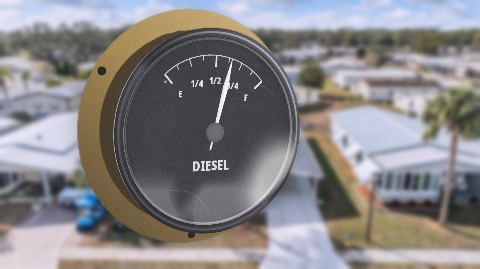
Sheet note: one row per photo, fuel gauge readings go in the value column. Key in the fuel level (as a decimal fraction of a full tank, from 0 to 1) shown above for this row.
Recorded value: 0.625
